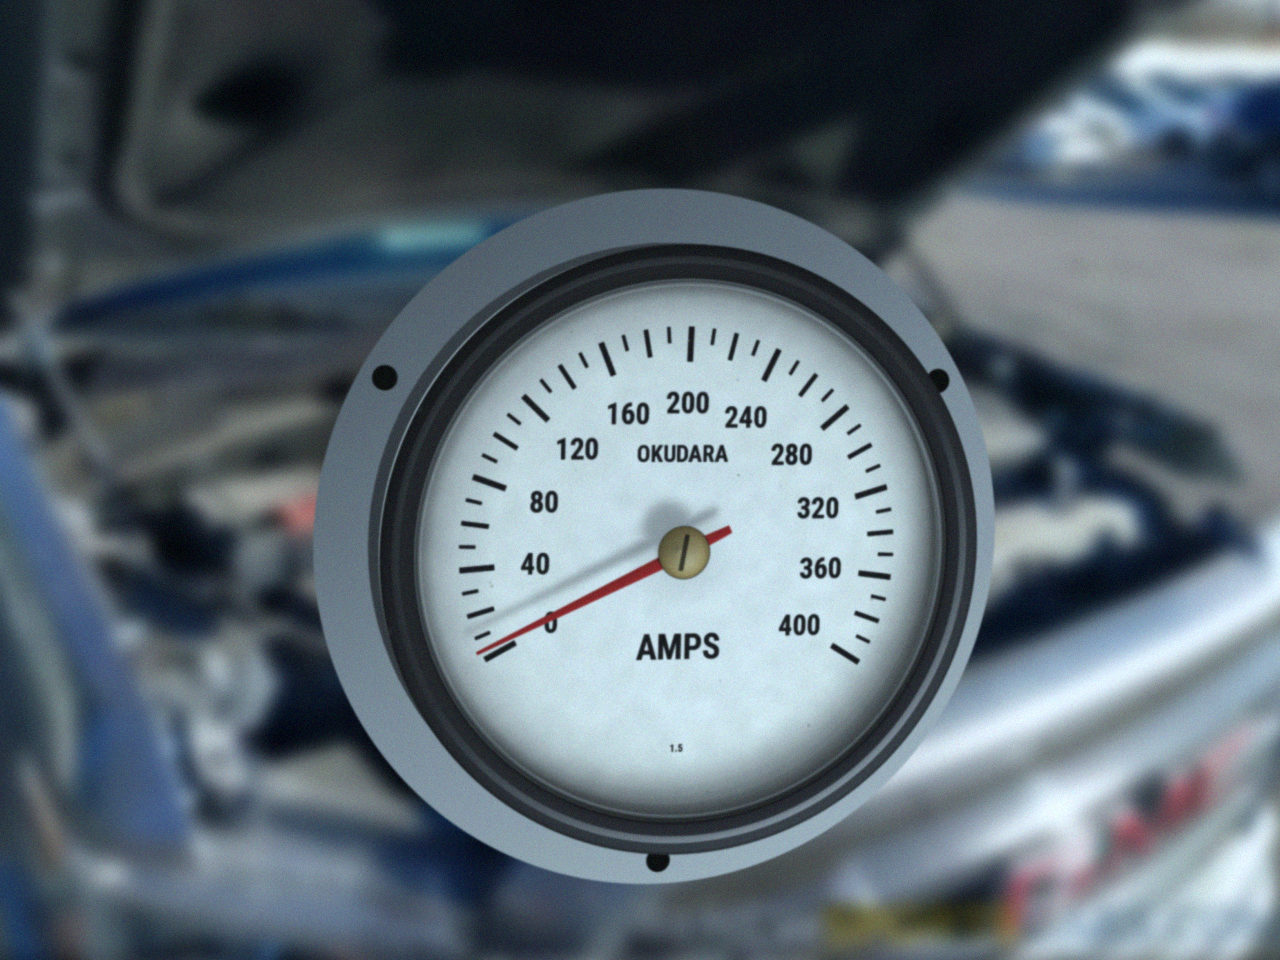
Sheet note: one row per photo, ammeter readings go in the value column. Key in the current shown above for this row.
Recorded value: 5 A
